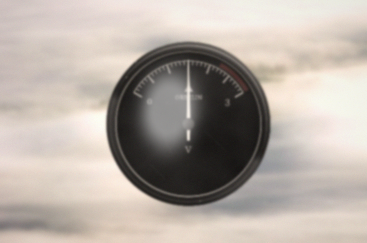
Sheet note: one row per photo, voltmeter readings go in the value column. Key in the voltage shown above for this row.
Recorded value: 1.5 V
